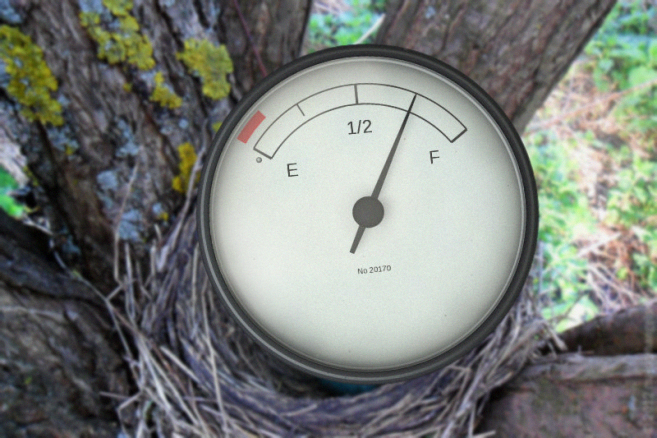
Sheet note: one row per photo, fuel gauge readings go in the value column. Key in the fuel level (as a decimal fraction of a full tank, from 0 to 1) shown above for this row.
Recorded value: 0.75
